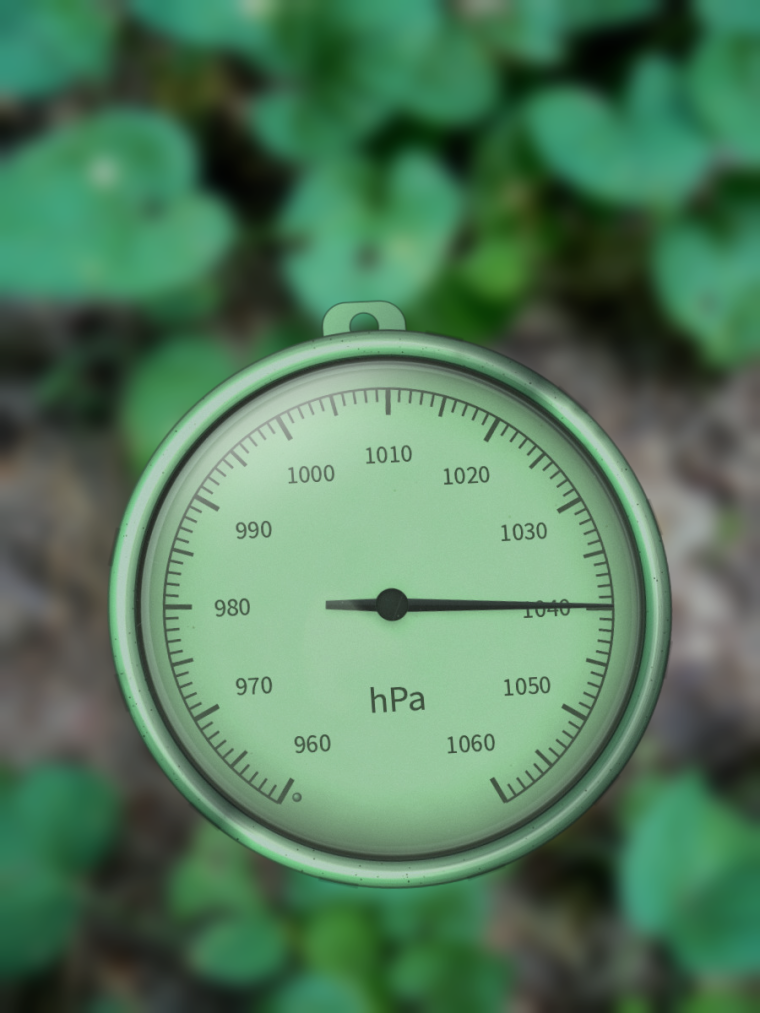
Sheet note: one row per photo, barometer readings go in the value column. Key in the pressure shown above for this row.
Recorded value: 1040 hPa
